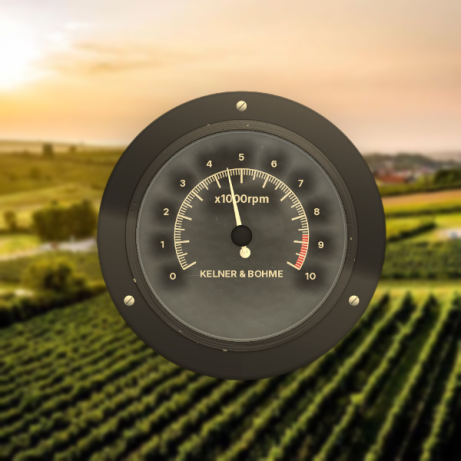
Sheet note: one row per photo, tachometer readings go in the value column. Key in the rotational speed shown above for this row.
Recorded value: 4500 rpm
